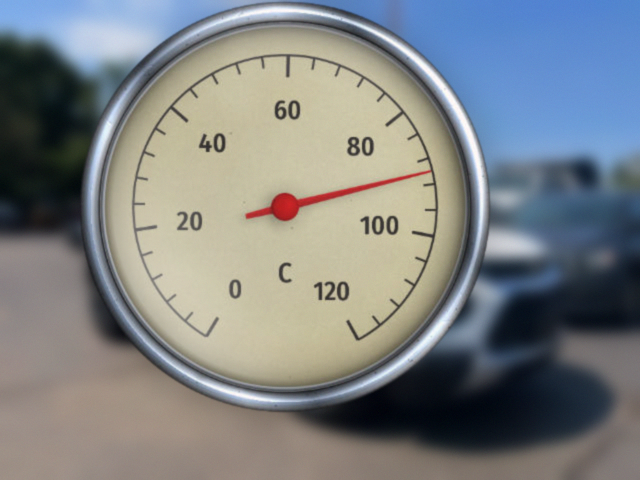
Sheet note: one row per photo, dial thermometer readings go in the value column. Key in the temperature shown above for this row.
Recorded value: 90 °C
